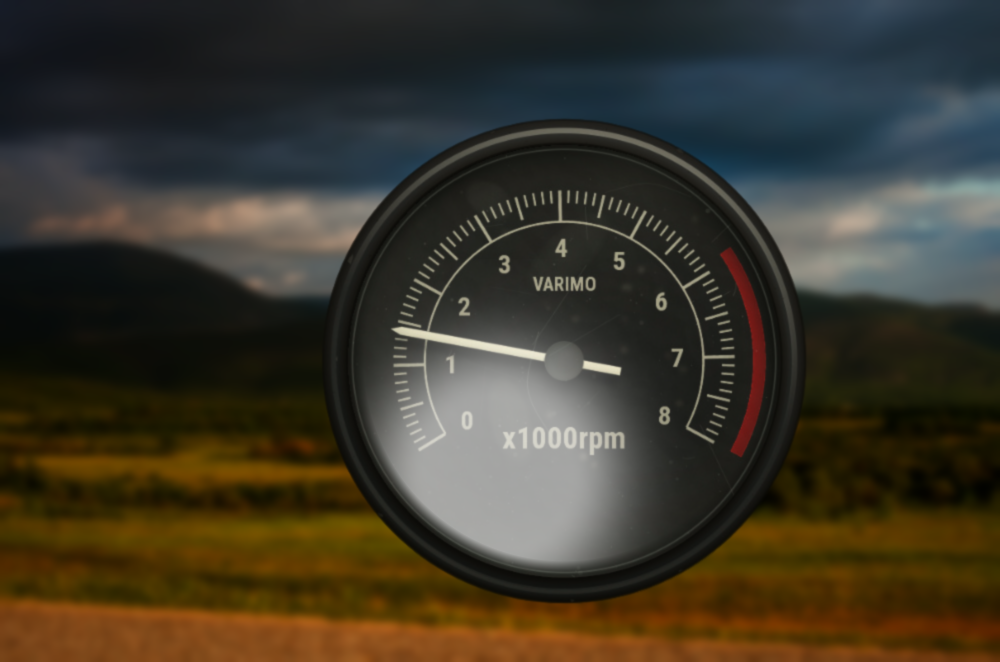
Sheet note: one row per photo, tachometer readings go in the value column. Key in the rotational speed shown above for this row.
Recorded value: 1400 rpm
